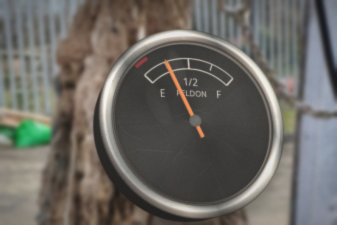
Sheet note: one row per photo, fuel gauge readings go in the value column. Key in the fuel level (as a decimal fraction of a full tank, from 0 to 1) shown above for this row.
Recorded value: 0.25
